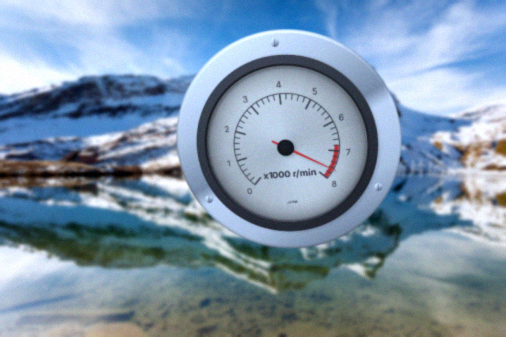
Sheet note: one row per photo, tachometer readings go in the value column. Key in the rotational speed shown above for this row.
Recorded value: 7600 rpm
